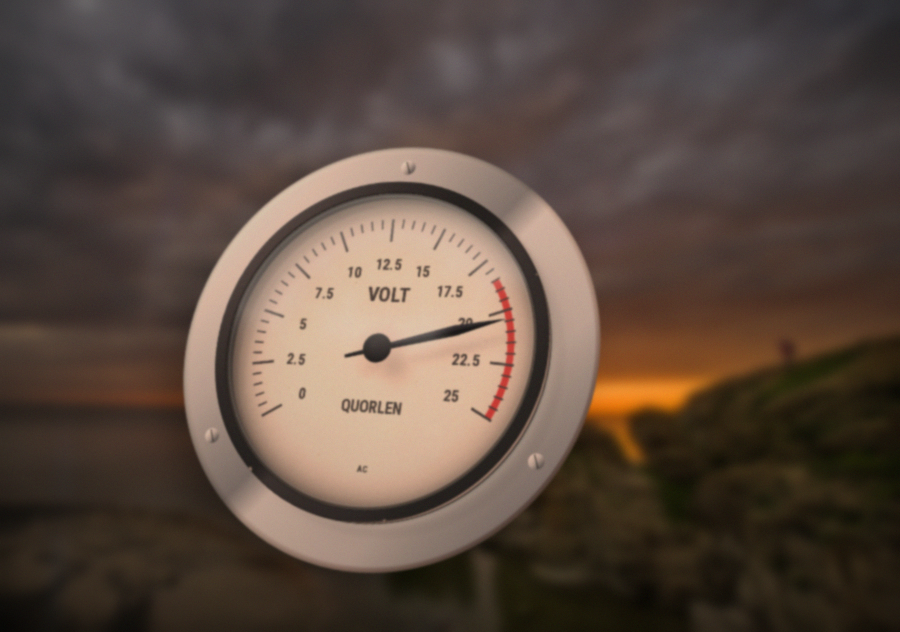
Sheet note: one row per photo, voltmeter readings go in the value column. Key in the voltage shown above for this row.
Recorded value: 20.5 V
